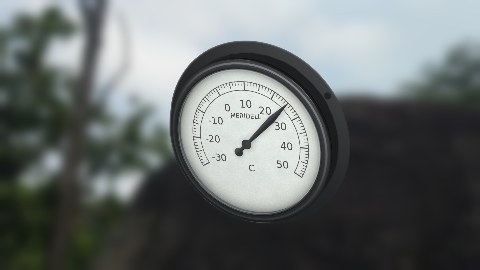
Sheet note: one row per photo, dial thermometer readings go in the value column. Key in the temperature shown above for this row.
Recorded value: 25 °C
